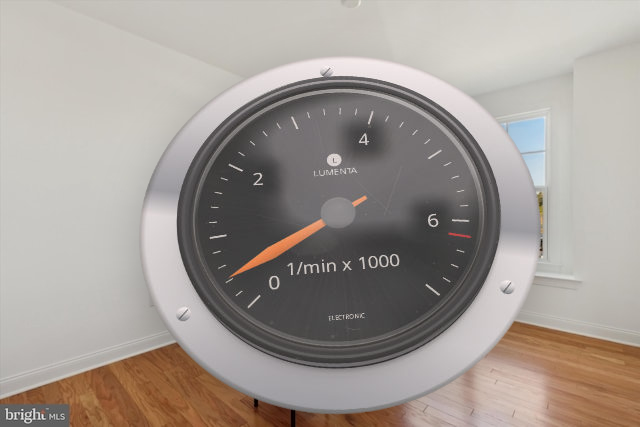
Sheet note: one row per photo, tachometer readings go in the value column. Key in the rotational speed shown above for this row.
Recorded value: 400 rpm
